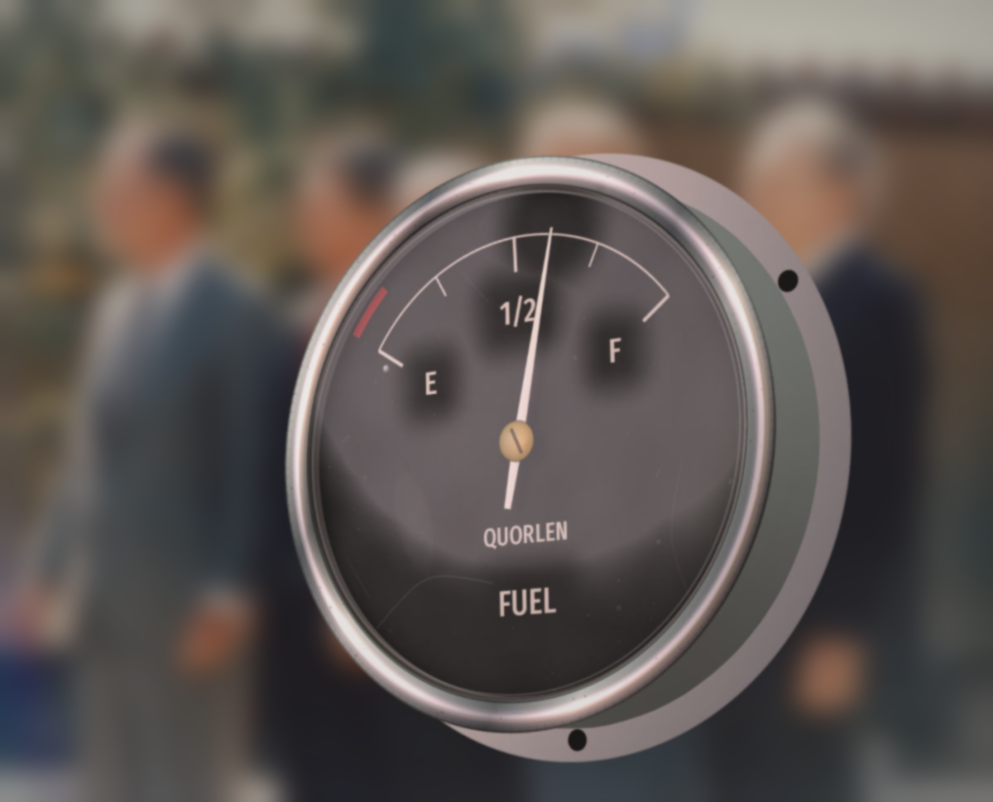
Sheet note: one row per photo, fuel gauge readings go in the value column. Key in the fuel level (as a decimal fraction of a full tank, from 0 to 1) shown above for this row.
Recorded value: 0.625
